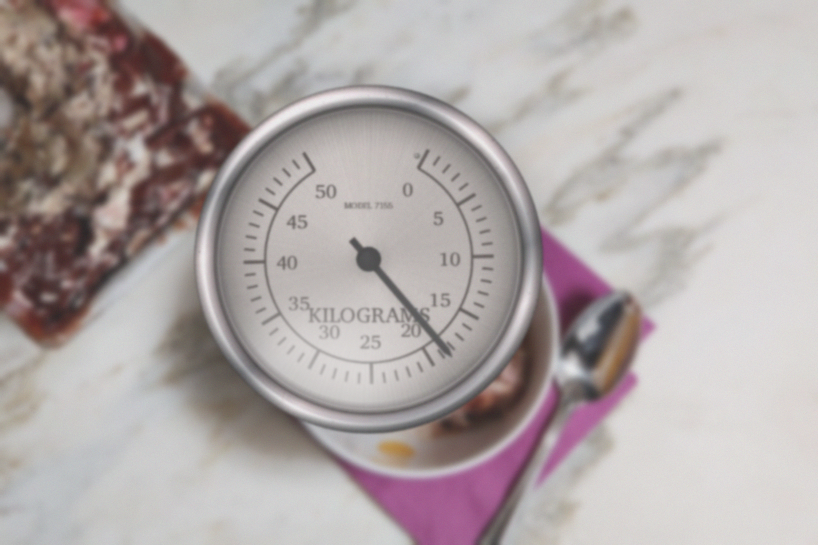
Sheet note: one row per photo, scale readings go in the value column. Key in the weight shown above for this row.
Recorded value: 18.5 kg
